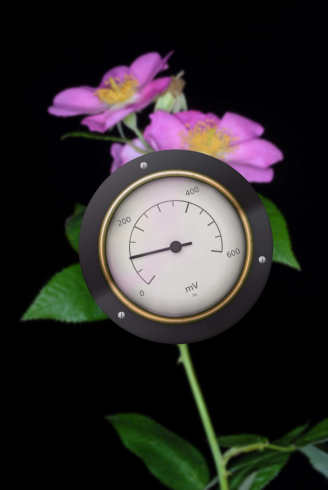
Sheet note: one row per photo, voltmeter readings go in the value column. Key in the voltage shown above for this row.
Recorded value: 100 mV
